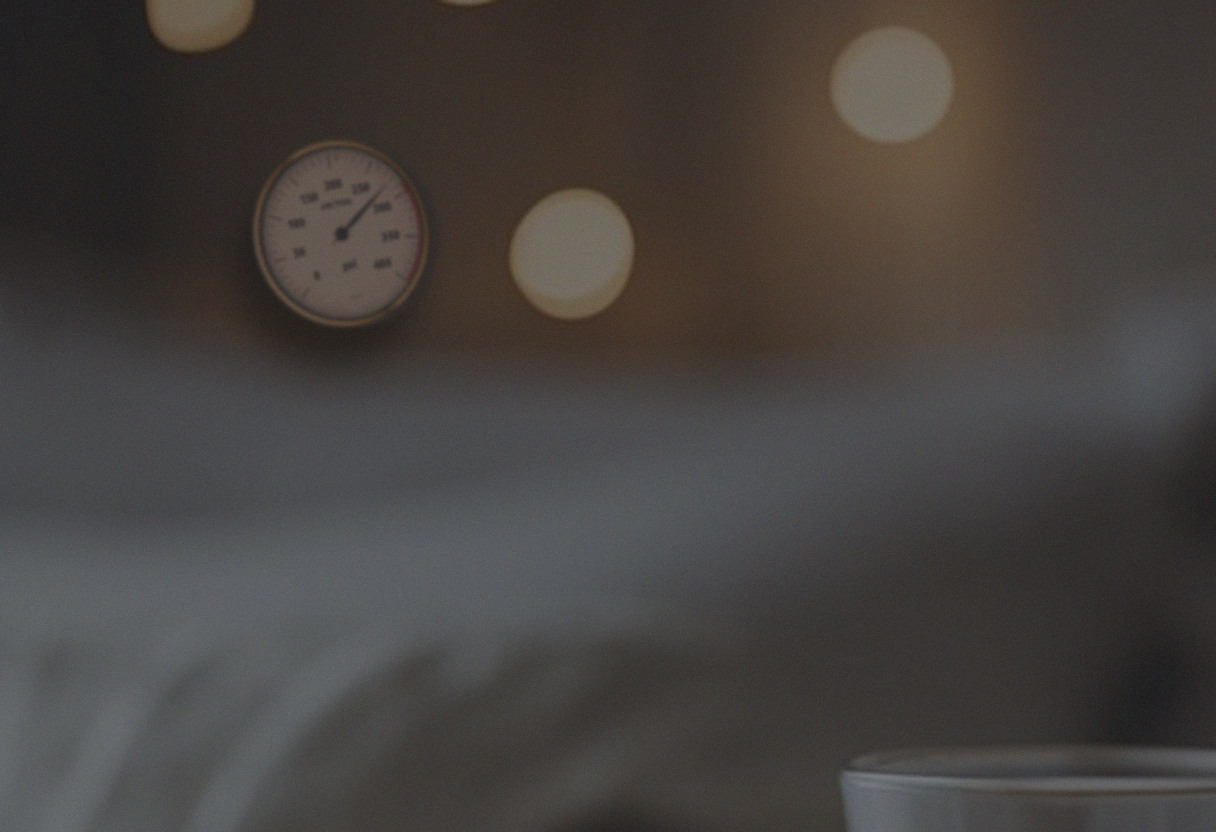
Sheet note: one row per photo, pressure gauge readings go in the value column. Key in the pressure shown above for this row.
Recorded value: 280 psi
